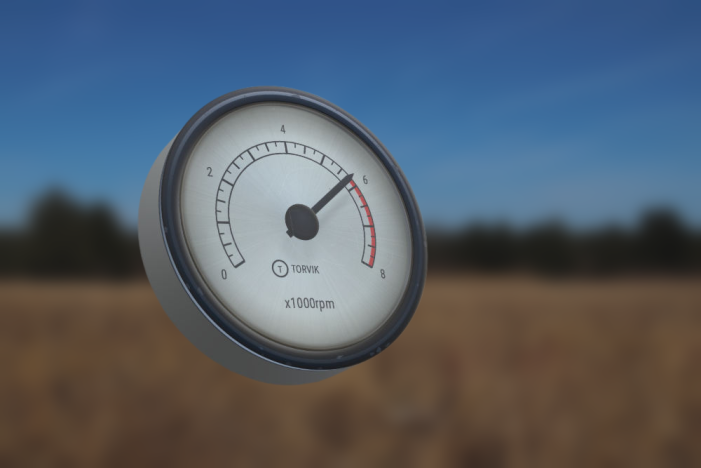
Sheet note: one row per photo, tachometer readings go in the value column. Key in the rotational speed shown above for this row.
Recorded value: 5750 rpm
